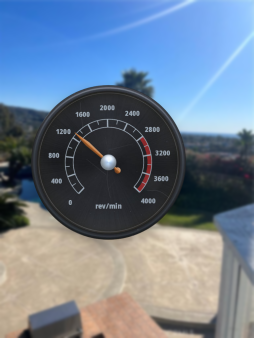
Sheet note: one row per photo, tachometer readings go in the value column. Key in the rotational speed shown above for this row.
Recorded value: 1300 rpm
